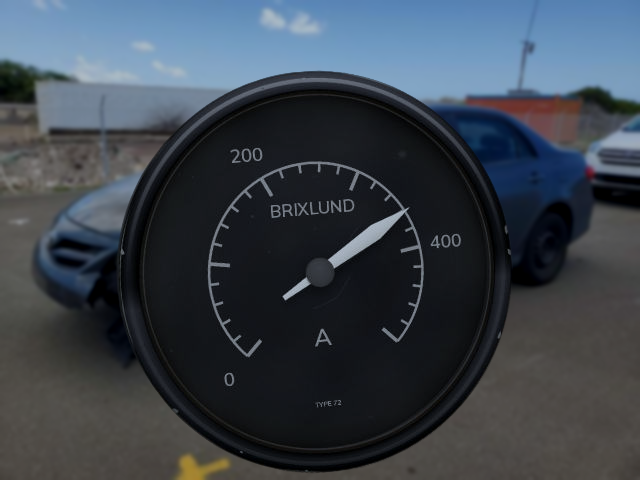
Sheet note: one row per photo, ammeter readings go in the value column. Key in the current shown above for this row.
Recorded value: 360 A
